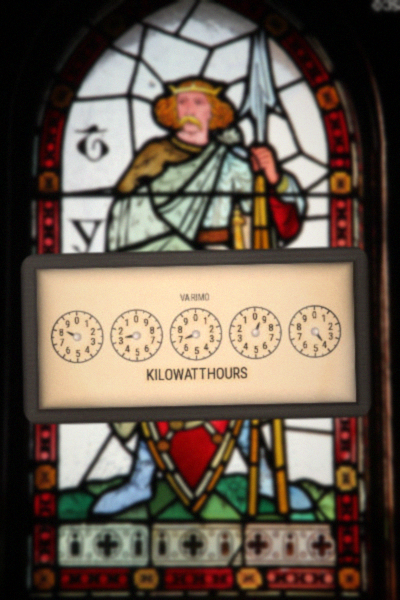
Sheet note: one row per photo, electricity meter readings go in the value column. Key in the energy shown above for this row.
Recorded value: 82694 kWh
